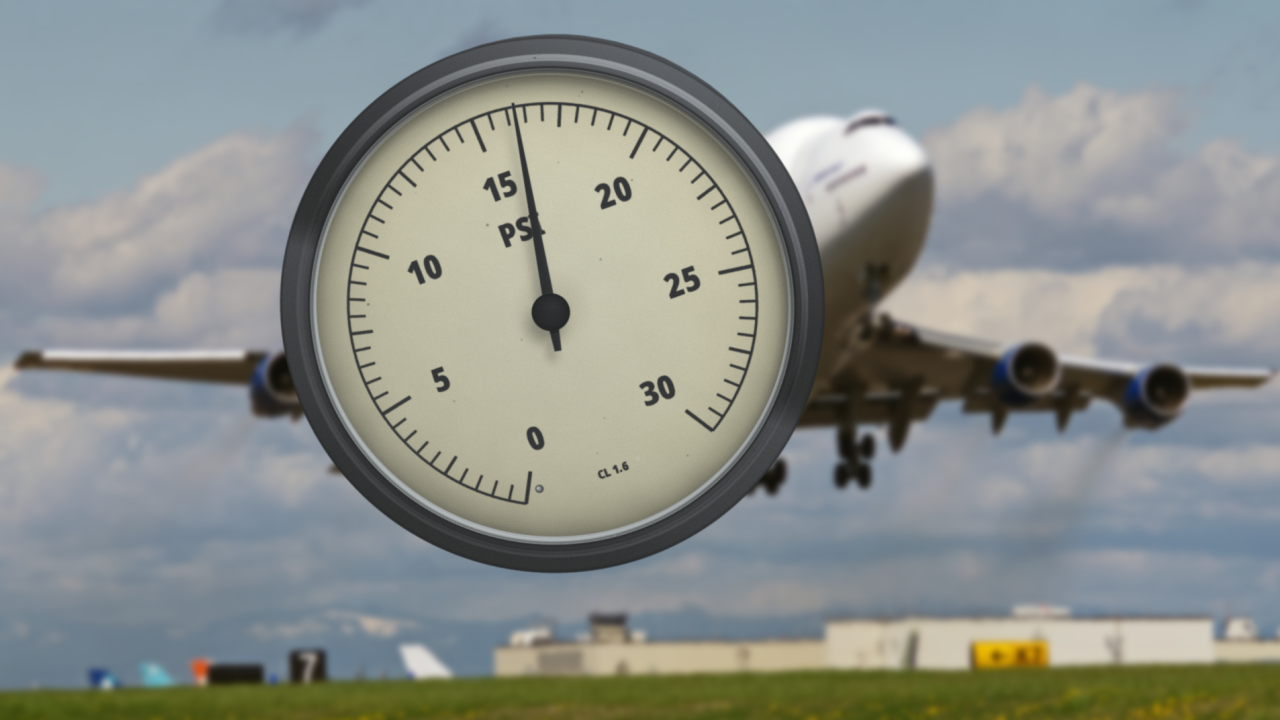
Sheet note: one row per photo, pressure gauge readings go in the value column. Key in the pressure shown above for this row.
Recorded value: 16.25 psi
